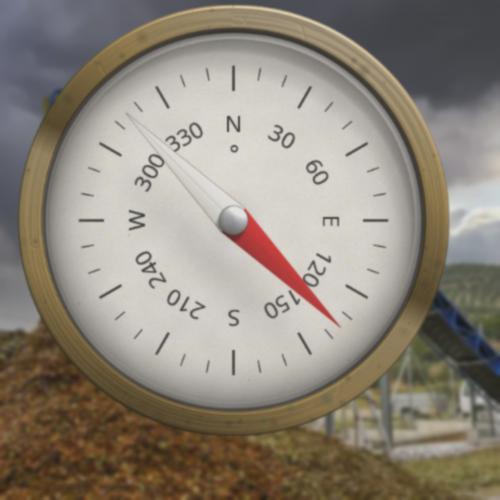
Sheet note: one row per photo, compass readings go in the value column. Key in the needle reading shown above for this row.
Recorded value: 135 °
